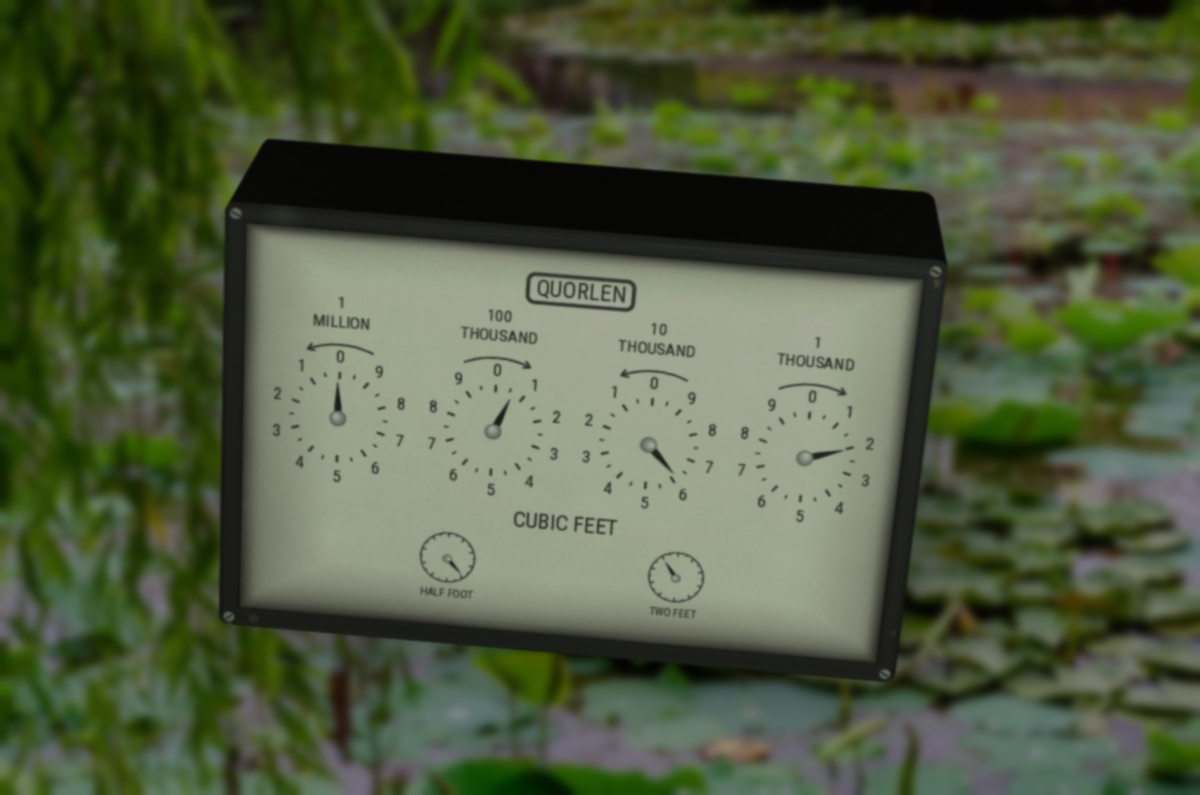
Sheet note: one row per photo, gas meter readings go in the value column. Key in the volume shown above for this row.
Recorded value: 6200 ft³
